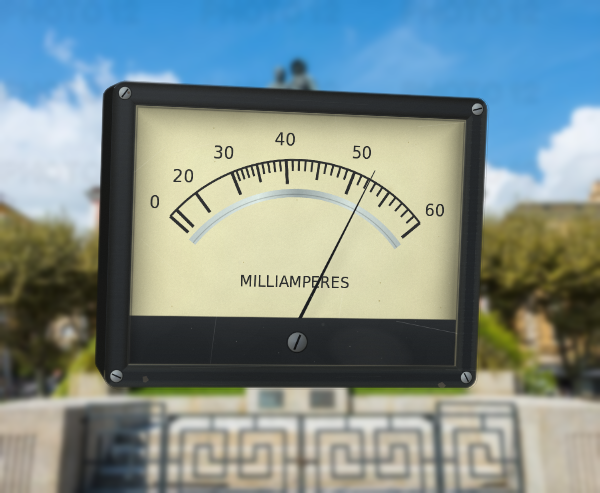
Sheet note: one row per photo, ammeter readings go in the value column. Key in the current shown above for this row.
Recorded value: 52 mA
